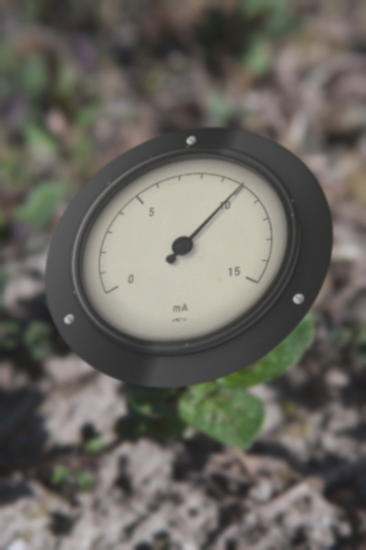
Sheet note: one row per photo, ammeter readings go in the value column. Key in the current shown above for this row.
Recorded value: 10 mA
